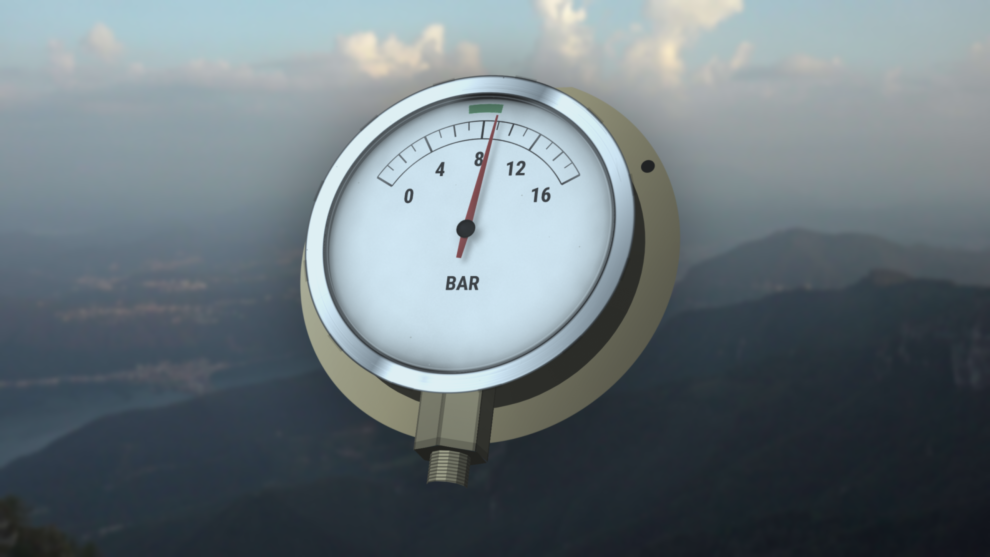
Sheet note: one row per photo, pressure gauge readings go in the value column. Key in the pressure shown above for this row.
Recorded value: 9 bar
